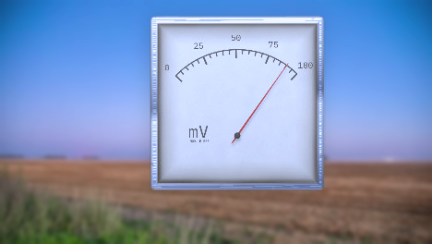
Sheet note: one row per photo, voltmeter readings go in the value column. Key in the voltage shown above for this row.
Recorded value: 90 mV
